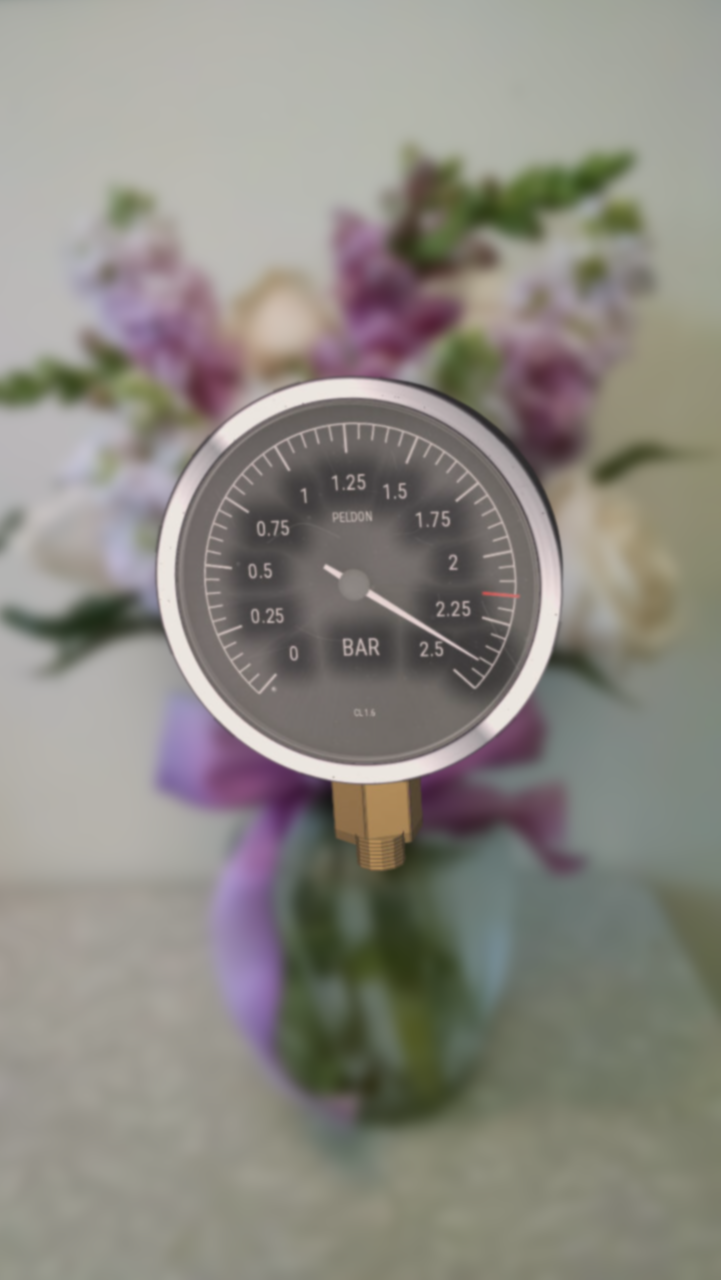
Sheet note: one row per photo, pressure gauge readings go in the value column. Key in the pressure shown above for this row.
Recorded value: 2.4 bar
